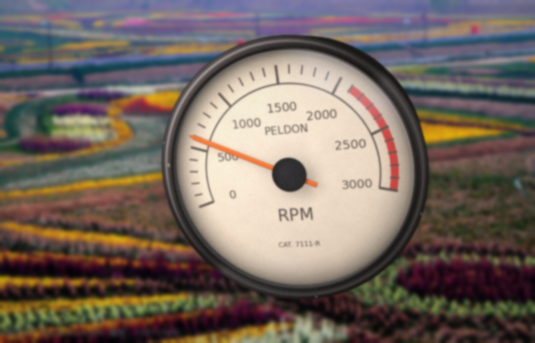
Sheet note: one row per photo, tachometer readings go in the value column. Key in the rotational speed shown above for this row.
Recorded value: 600 rpm
